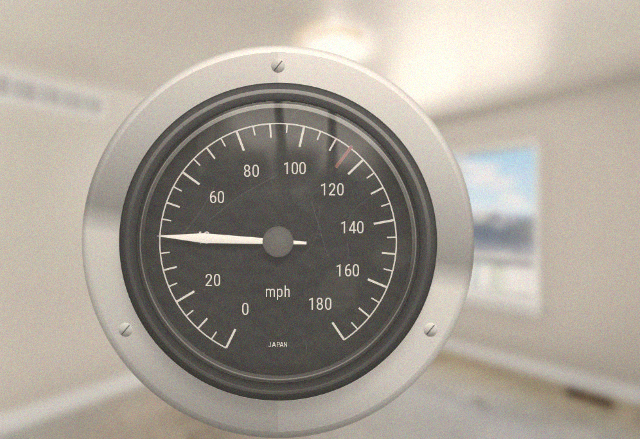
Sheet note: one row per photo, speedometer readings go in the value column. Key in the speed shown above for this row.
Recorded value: 40 mph
